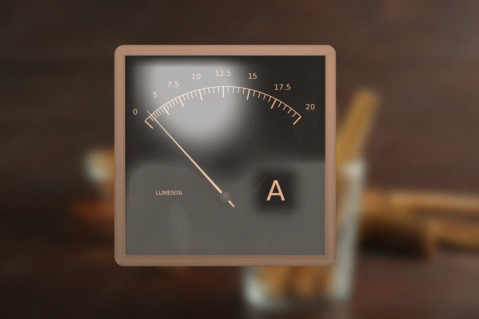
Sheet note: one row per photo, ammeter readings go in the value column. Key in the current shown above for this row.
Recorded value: 2.5 A
